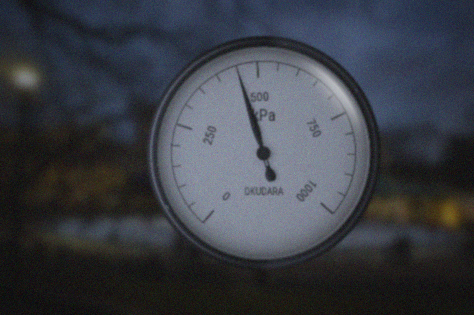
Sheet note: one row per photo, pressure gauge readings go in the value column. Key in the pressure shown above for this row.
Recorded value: 450 kPa
